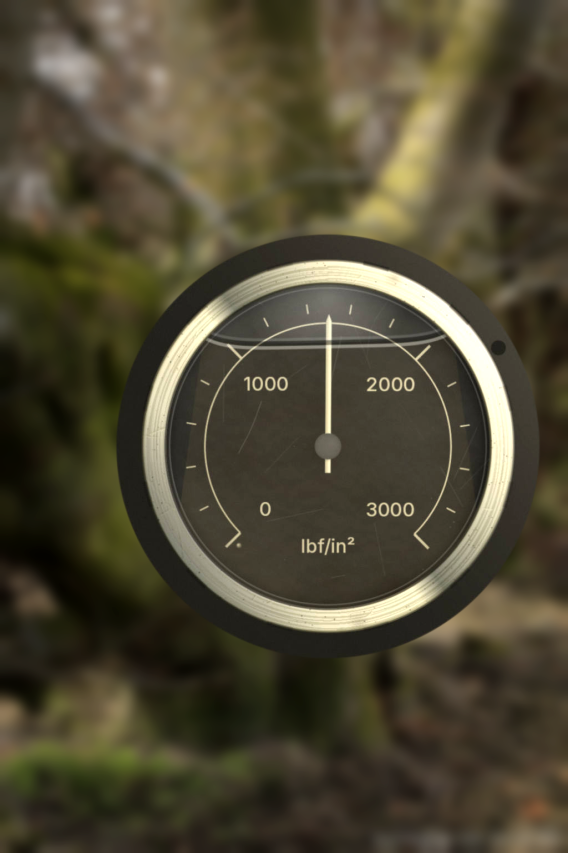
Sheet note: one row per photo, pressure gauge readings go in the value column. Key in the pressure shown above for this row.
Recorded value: 1500 psi
